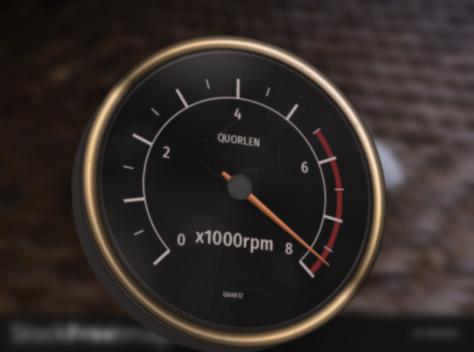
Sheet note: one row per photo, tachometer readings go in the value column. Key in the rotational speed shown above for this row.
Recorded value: 7750 rpm
